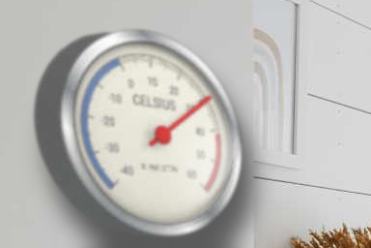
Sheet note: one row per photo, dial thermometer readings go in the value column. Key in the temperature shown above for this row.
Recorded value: 30 °C
